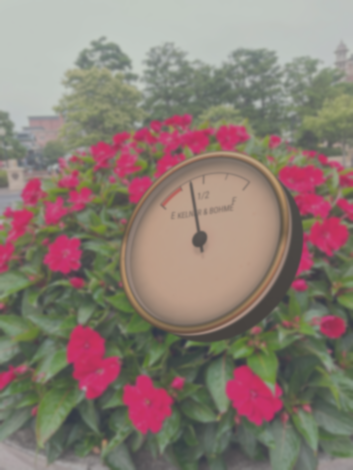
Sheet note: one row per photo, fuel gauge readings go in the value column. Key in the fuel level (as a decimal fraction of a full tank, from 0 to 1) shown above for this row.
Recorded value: 0.375
